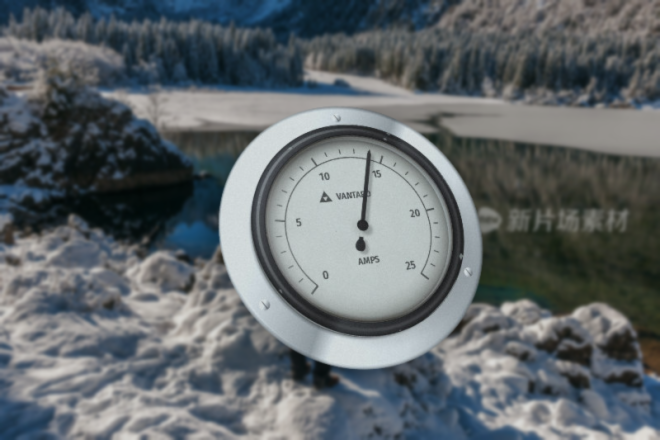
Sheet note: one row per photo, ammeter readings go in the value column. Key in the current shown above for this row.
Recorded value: 14 A
